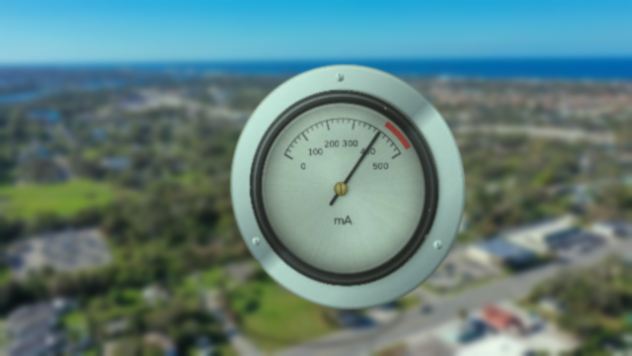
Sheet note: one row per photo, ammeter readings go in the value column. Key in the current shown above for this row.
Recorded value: 400 mA
